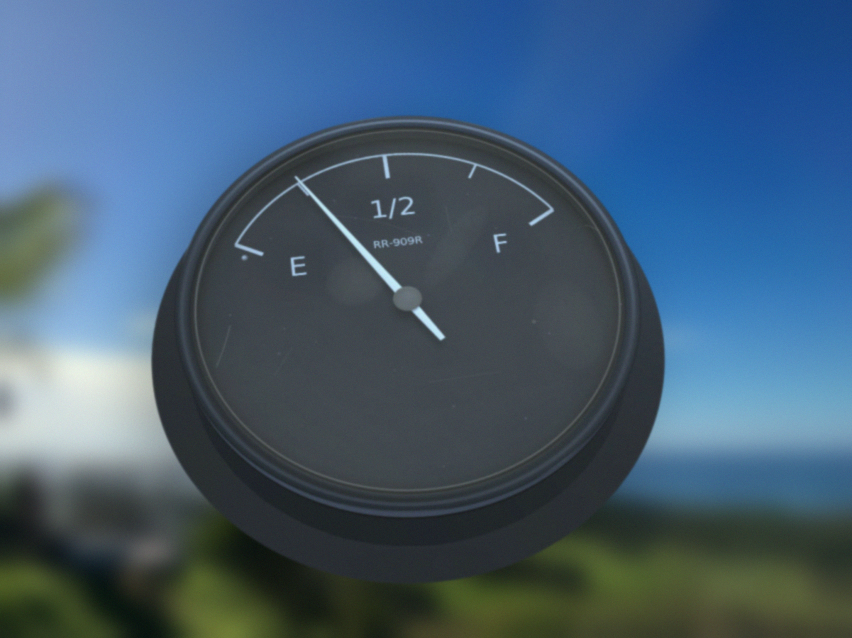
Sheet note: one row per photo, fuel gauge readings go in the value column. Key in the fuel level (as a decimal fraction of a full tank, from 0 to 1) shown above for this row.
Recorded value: 0.25
